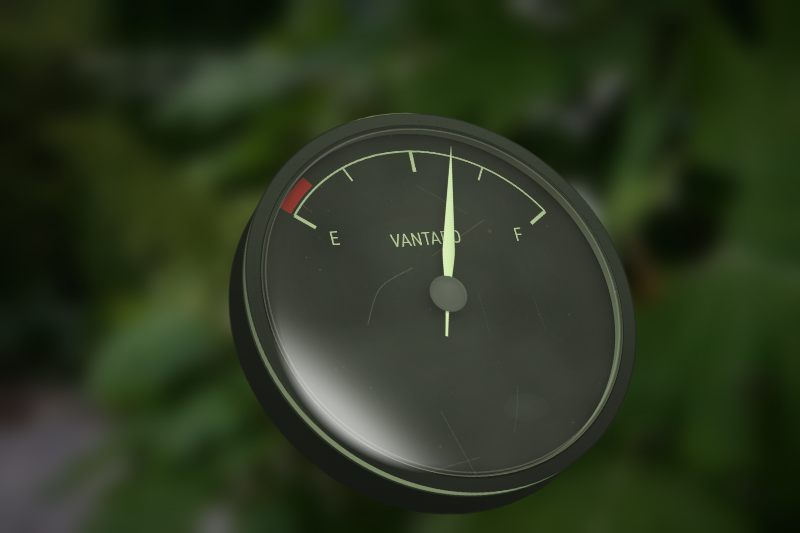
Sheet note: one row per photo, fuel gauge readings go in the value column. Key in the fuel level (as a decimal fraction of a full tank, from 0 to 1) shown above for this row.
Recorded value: 0.625
